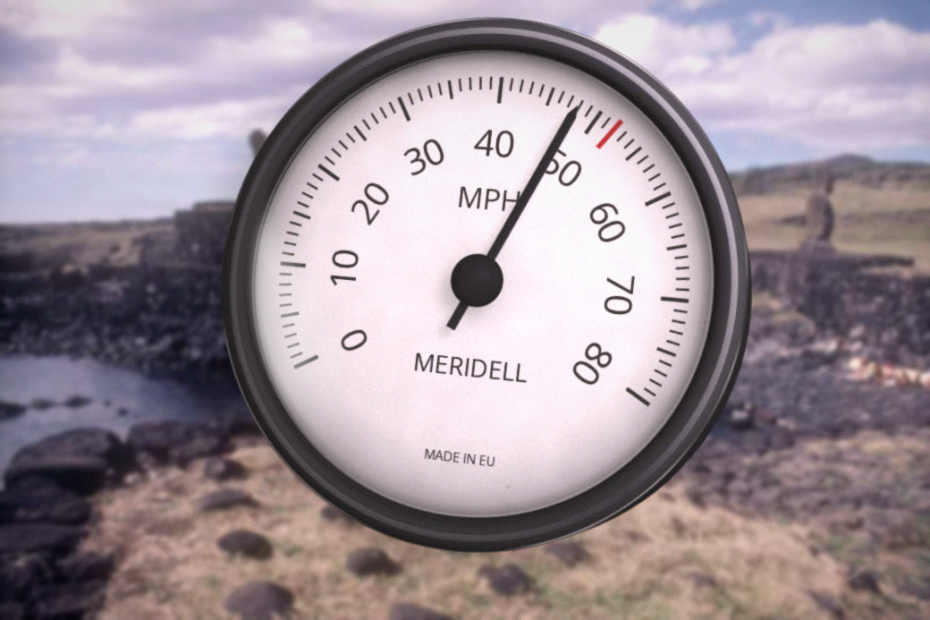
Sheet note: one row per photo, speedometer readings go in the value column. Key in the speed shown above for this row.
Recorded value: 48 mph
